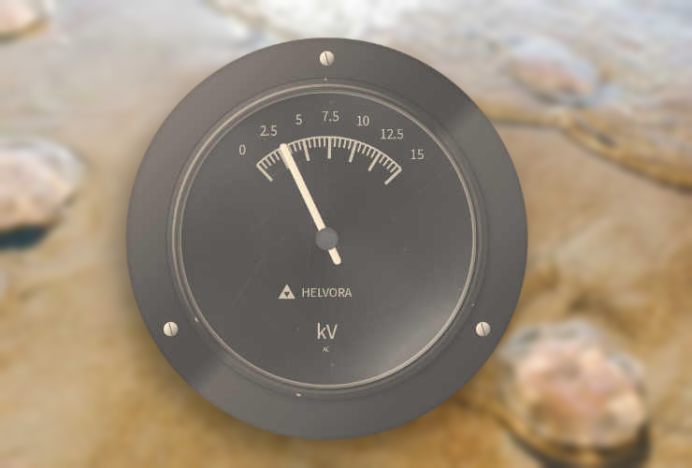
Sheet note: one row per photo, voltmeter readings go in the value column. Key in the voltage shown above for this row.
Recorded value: 3 kV
